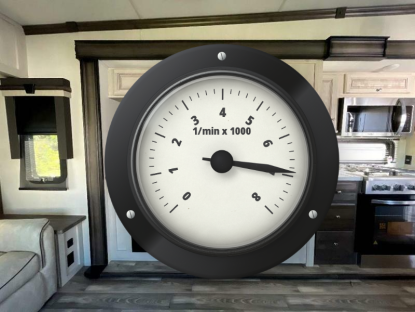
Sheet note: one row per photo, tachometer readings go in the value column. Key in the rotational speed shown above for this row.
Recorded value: 6900 rpm
